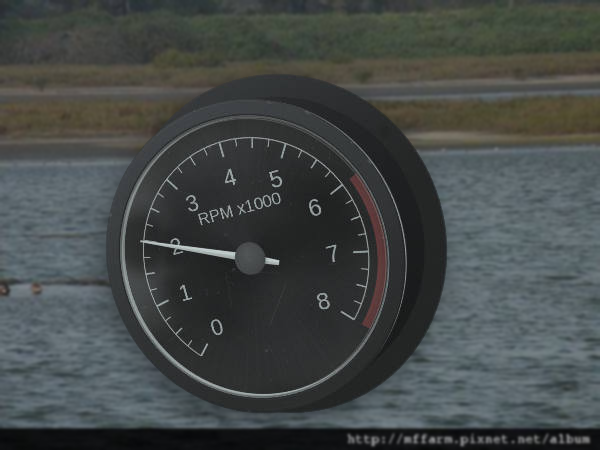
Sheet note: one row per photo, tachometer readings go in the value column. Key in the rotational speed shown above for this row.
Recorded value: 2000 rpm
